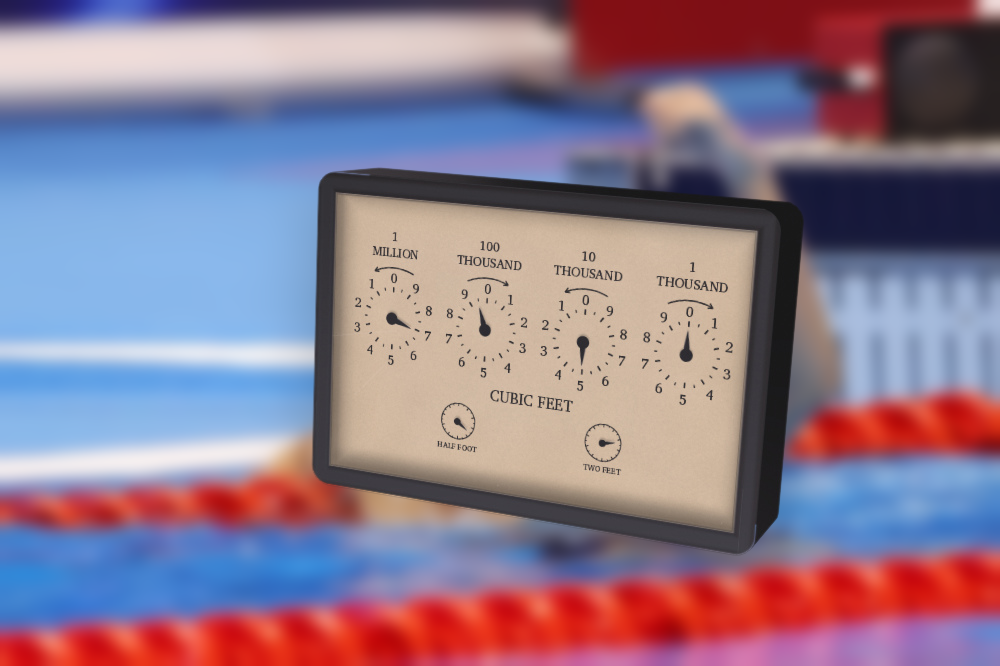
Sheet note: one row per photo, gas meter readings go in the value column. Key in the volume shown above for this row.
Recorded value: 695000 ft³
